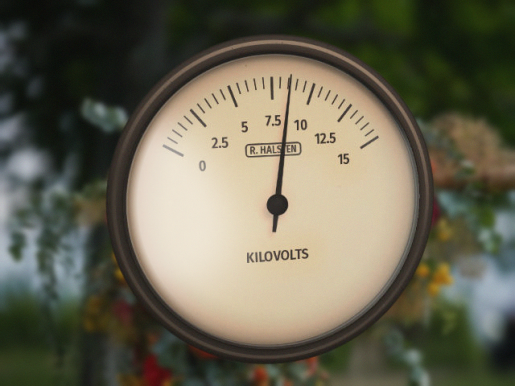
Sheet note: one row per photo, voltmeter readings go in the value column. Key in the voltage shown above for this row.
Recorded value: 8.5 kV
